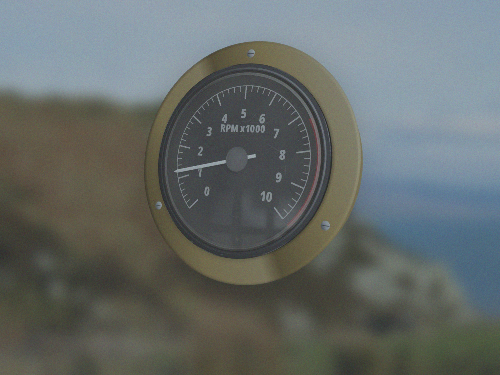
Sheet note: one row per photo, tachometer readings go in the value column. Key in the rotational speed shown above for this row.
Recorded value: 1200 rpm
